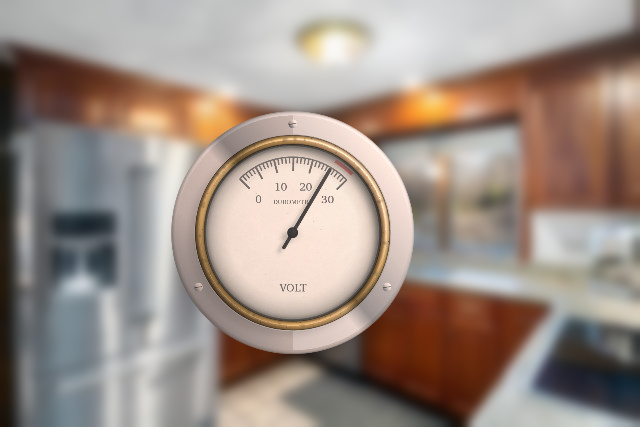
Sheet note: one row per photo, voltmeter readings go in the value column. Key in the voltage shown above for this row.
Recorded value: 25 V
